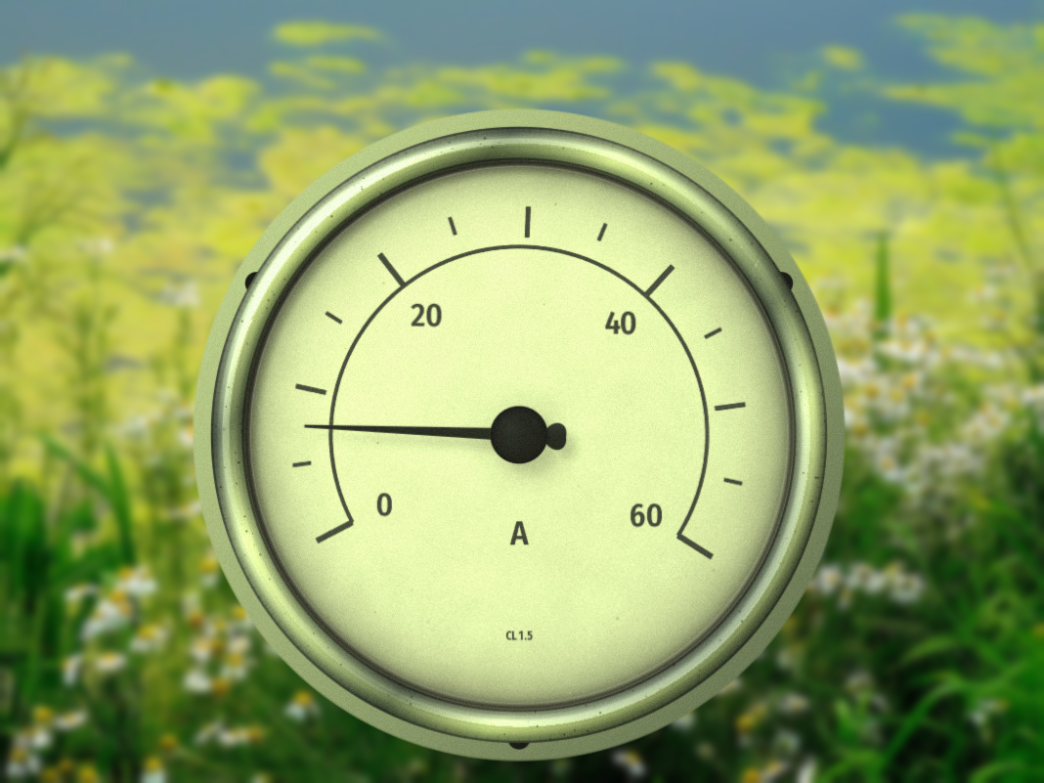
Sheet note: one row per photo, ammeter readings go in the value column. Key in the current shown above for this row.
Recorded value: 7.5 A
